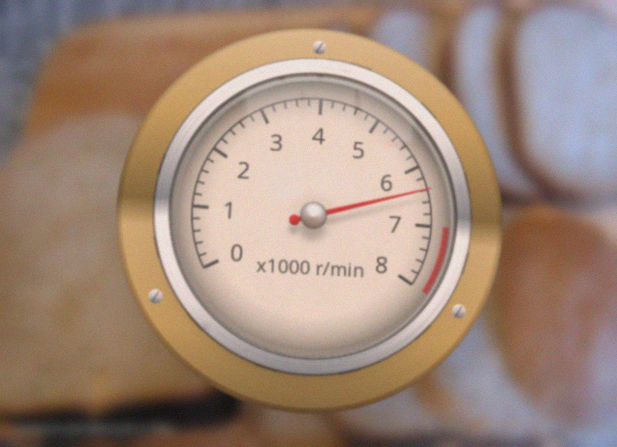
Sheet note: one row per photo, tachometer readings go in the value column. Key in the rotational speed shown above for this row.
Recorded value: 6400 rpm
